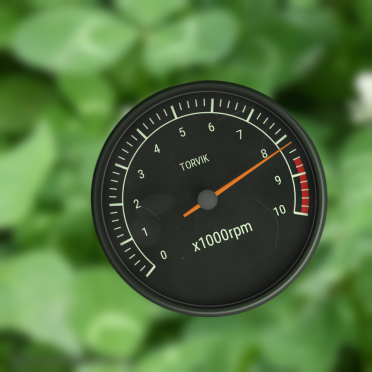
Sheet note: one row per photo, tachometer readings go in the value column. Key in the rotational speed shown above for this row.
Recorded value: 8200 rpm
